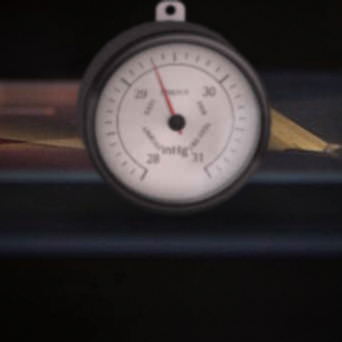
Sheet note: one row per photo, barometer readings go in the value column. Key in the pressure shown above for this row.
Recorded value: 29.3 inHg
